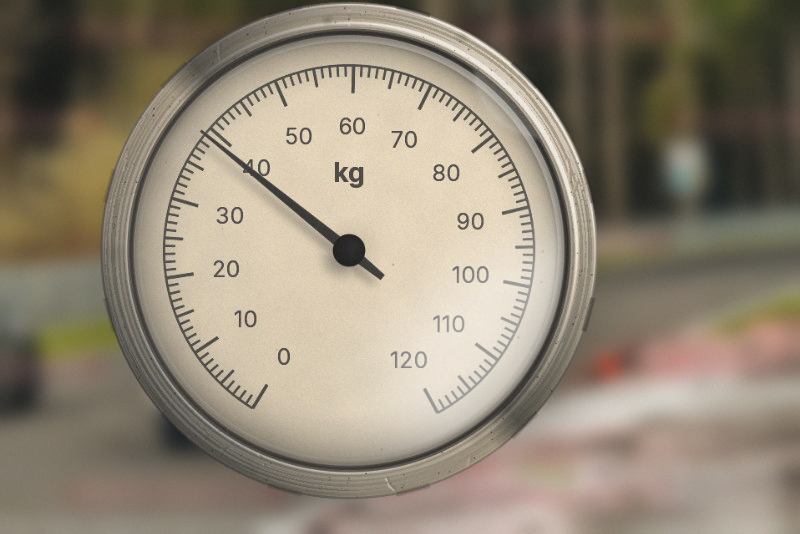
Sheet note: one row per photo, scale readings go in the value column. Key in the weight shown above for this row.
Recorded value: 39 kg
